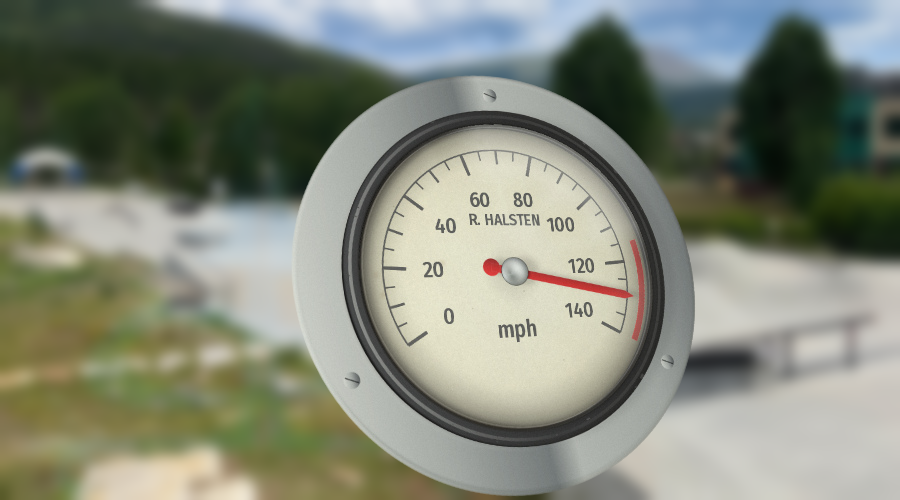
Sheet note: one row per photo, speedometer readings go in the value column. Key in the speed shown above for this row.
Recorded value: 130 mph
